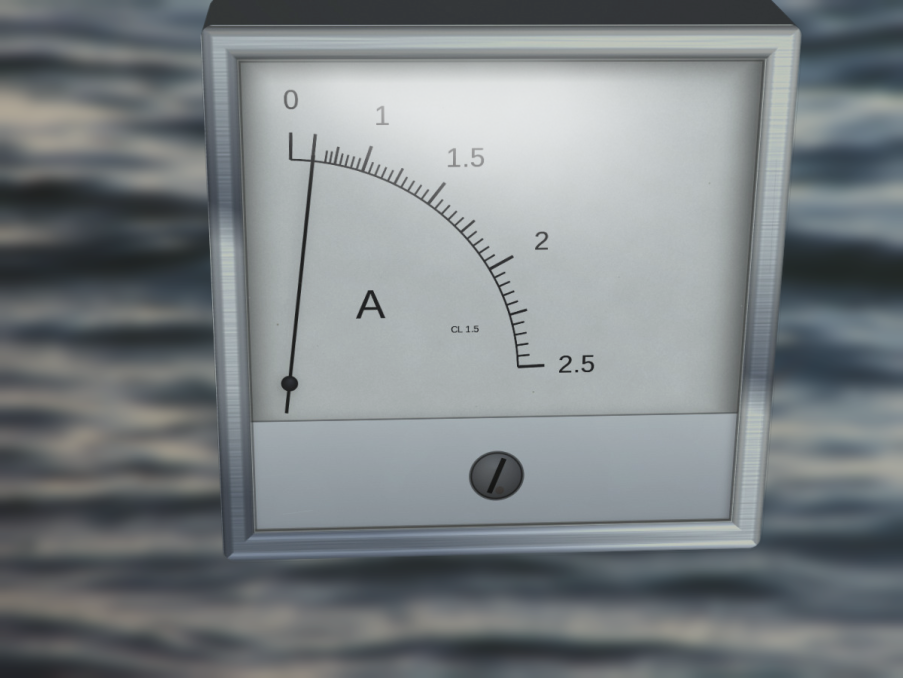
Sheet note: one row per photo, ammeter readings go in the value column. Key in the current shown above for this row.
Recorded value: 0.5 A
